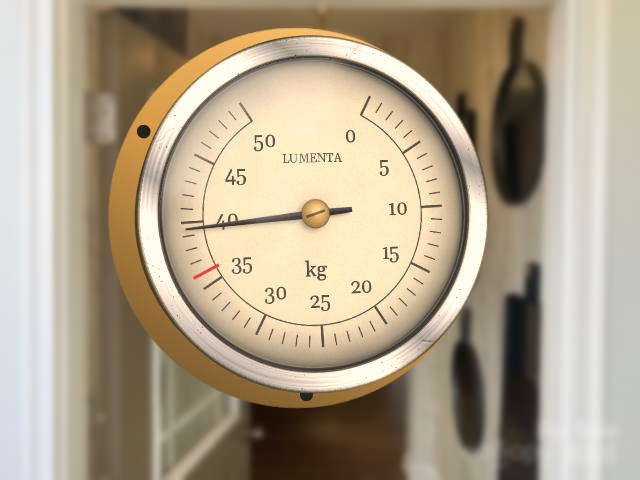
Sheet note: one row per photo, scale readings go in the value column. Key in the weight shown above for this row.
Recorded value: 39.5 kg
